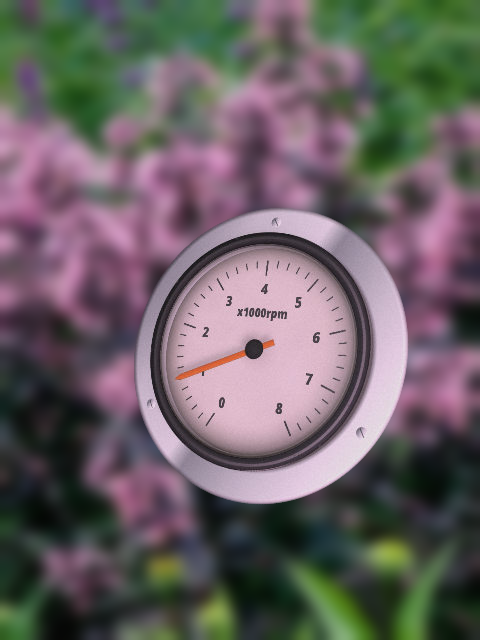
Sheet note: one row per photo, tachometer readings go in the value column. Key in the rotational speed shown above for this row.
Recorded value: 1000 rpm
